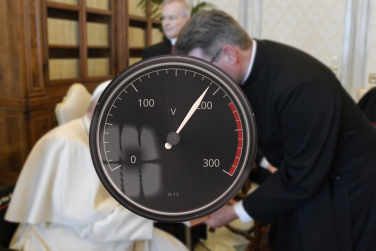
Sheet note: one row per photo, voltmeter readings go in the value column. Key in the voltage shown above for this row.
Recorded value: 190 V
